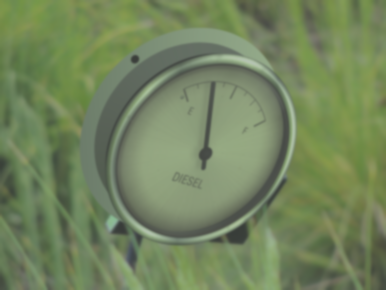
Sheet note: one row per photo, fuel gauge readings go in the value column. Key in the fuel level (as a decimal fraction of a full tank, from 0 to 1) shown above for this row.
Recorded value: 0.25
